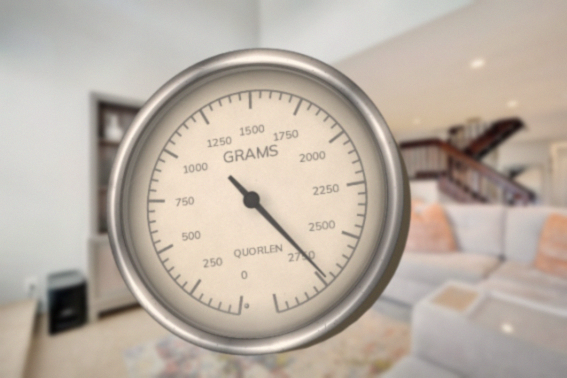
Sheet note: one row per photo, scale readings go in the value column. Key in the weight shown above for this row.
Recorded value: 2725 g
